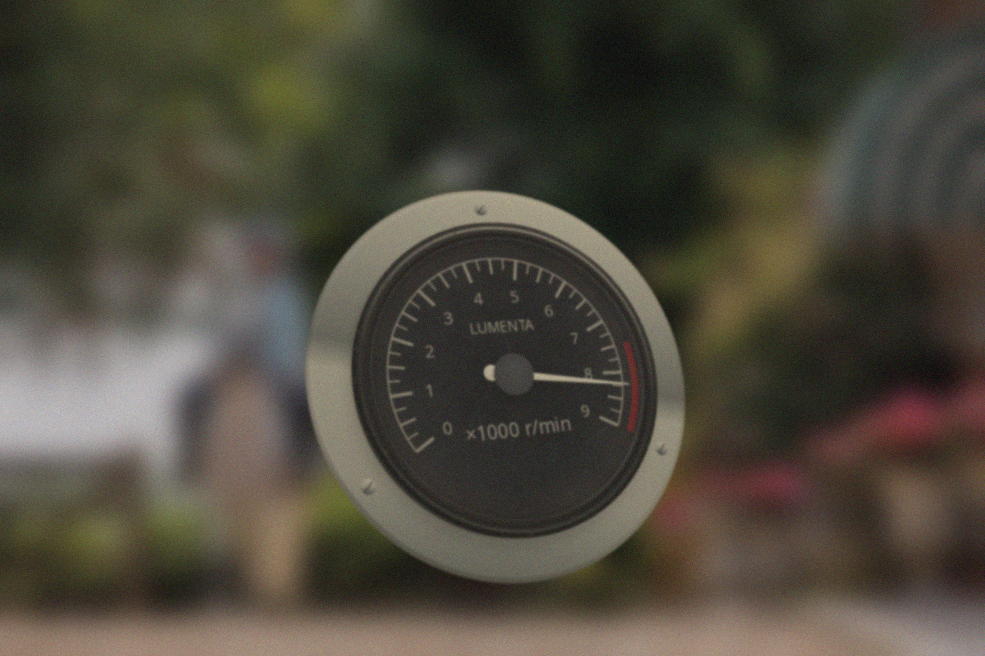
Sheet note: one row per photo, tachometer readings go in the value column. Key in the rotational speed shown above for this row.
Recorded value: 8250 rpm
